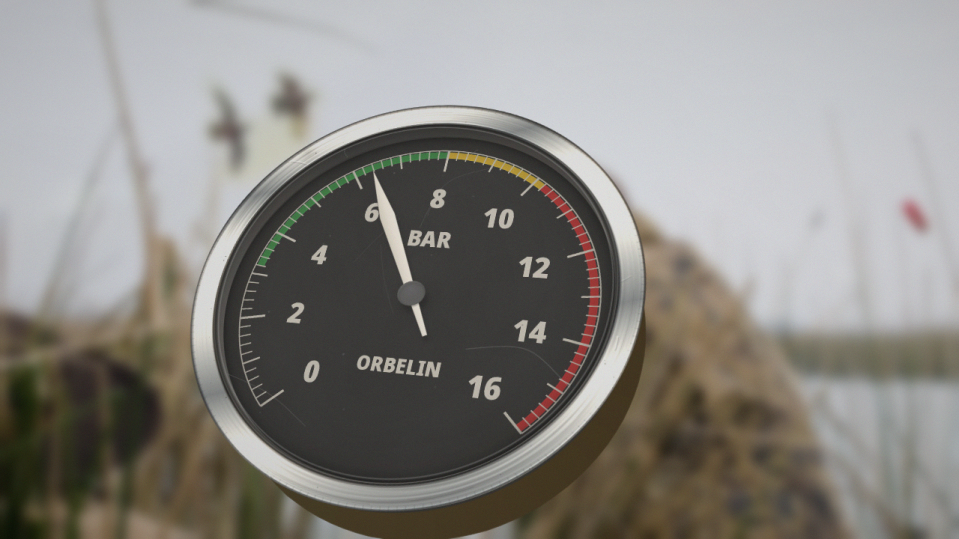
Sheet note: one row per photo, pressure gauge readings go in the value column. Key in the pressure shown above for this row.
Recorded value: 6.4 bar
